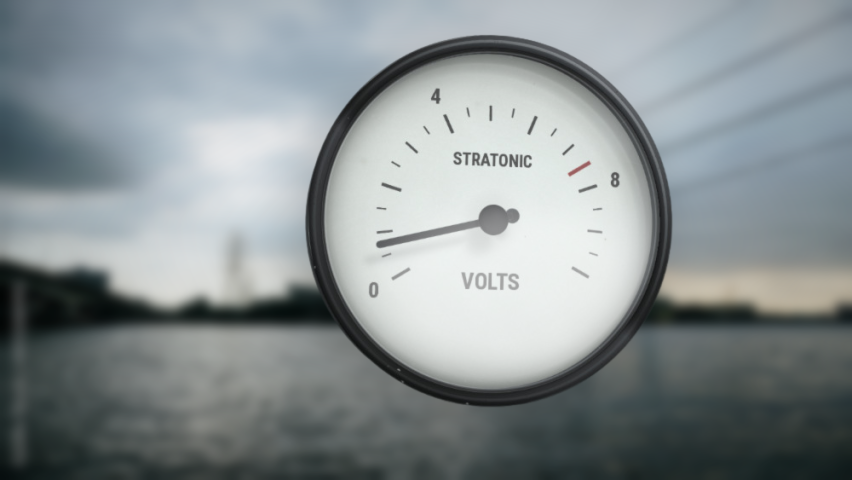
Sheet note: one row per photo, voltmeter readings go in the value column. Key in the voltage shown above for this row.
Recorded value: 0.75 V
